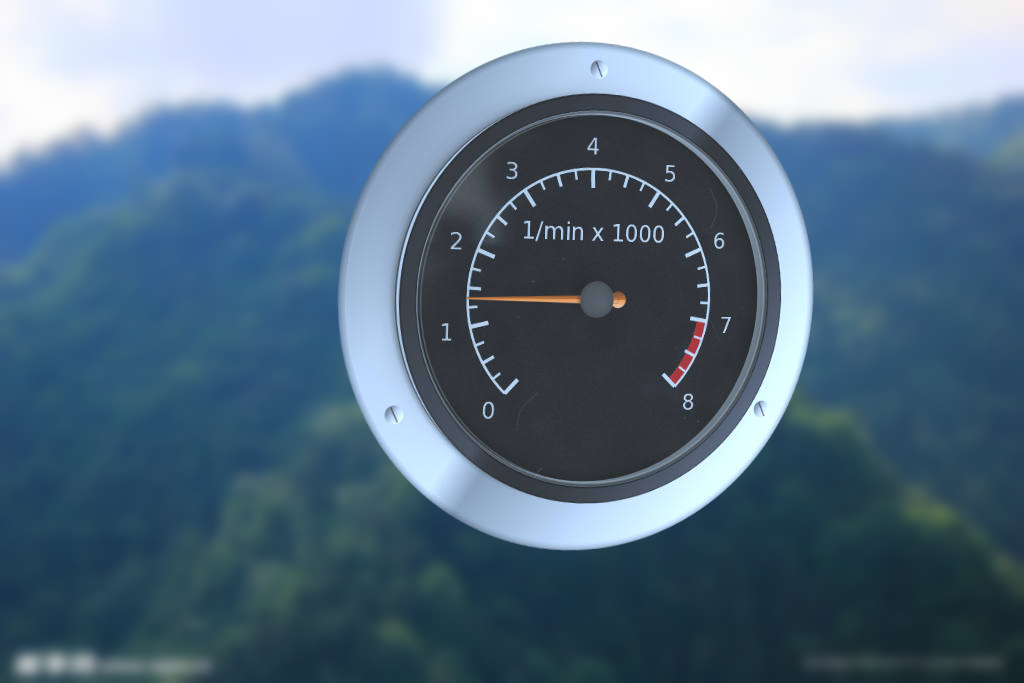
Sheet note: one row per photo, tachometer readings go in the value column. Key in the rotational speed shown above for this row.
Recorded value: 1375 rpm
